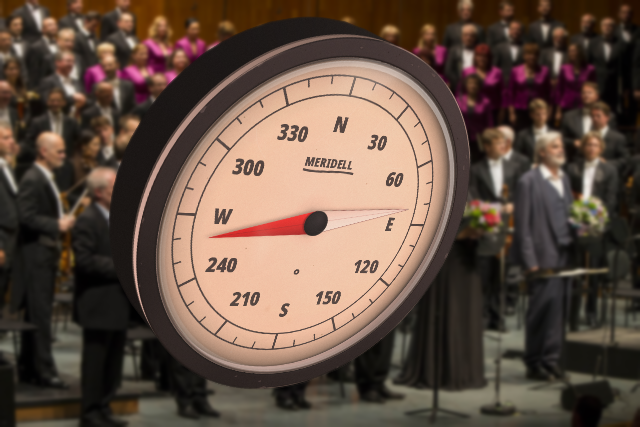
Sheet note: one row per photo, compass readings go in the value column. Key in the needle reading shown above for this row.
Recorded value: 260 °
